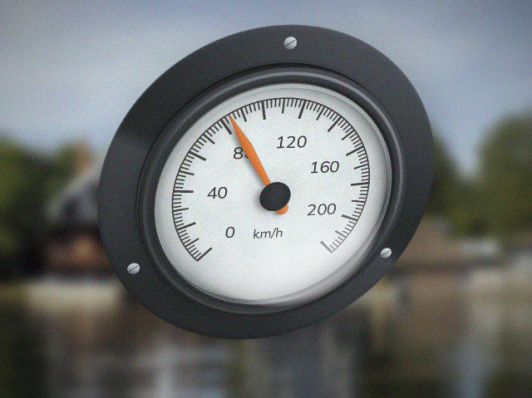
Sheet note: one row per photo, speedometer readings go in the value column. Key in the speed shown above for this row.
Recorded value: 84 km/h
